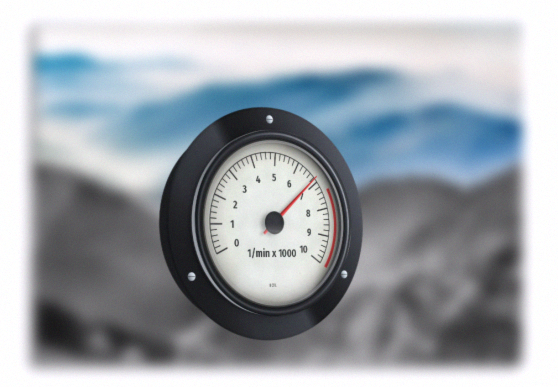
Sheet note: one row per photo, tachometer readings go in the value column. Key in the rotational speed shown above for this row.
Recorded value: 6800 rpm
